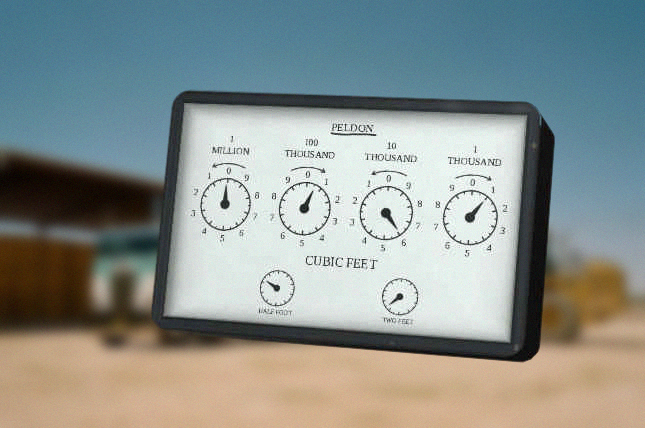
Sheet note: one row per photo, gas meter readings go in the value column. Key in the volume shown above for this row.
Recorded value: 6100 ft³
